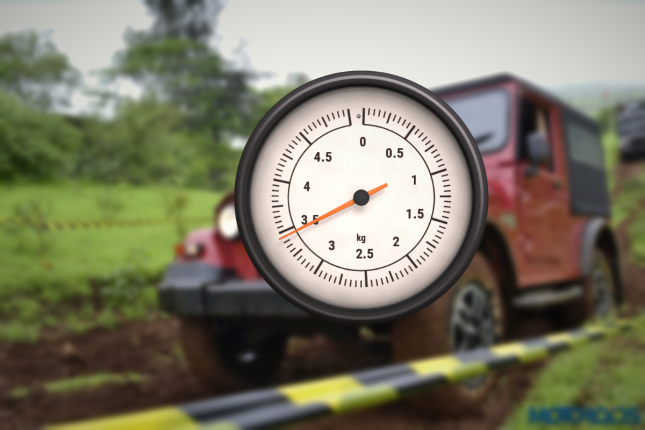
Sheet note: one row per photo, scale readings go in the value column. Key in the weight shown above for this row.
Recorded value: 3.45 kg
